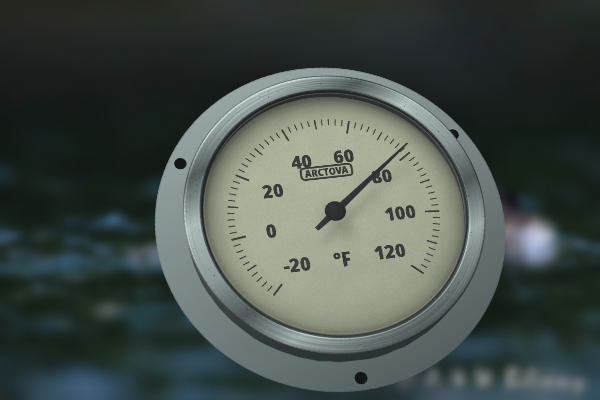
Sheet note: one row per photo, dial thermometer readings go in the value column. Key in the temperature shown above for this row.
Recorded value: 78 °F
